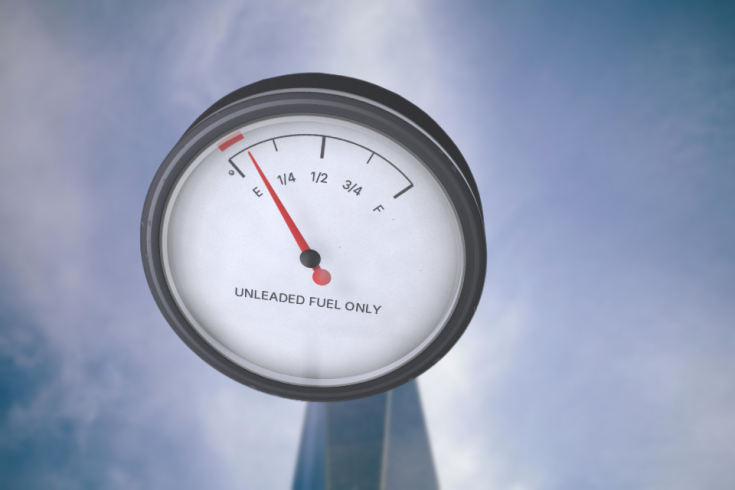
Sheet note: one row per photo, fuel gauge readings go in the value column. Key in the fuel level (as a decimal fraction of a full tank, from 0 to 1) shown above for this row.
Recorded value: 0.125
